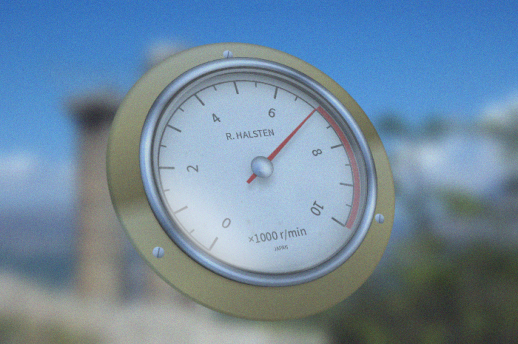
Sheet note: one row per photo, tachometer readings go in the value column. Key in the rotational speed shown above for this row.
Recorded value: 7000 rpm
